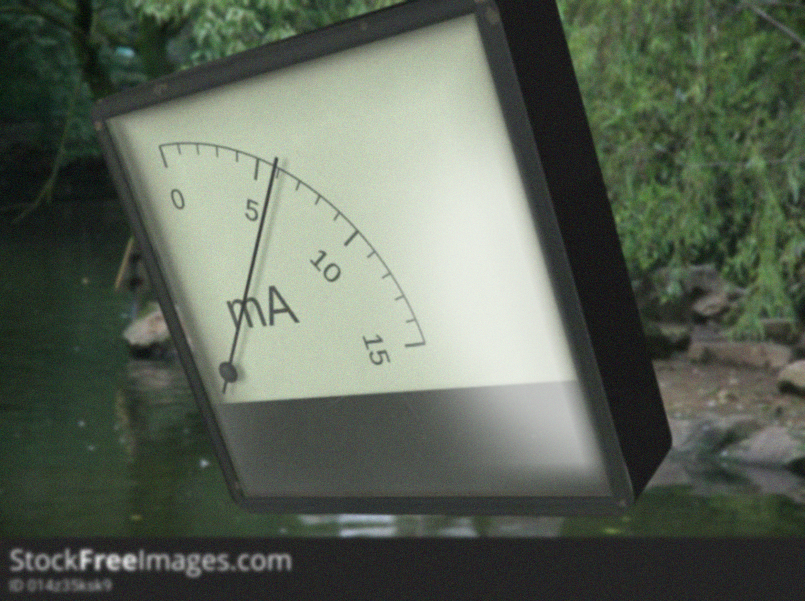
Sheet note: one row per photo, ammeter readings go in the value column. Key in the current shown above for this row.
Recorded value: 6 mA
